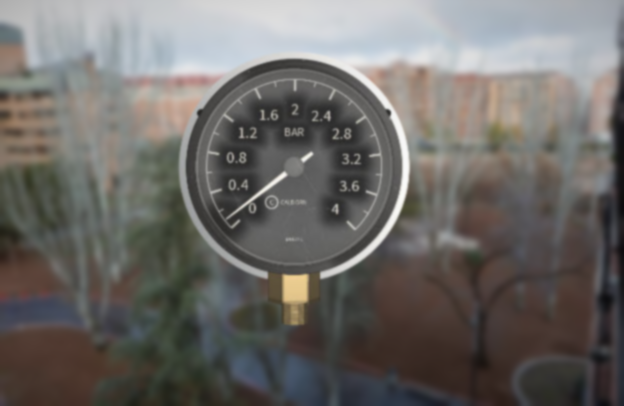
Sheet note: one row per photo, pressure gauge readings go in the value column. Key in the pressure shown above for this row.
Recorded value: 0.1 bar
